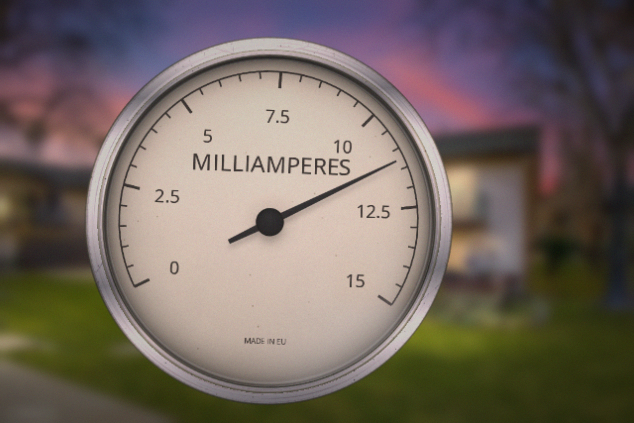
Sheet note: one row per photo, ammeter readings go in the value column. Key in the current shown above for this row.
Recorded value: 11.25 mA
